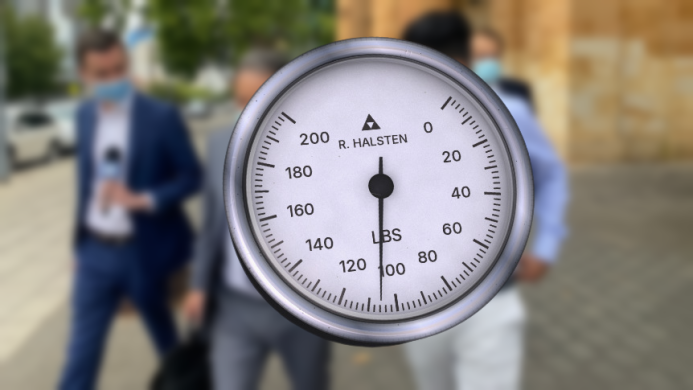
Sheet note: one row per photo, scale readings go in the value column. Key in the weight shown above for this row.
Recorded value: 106 lb
